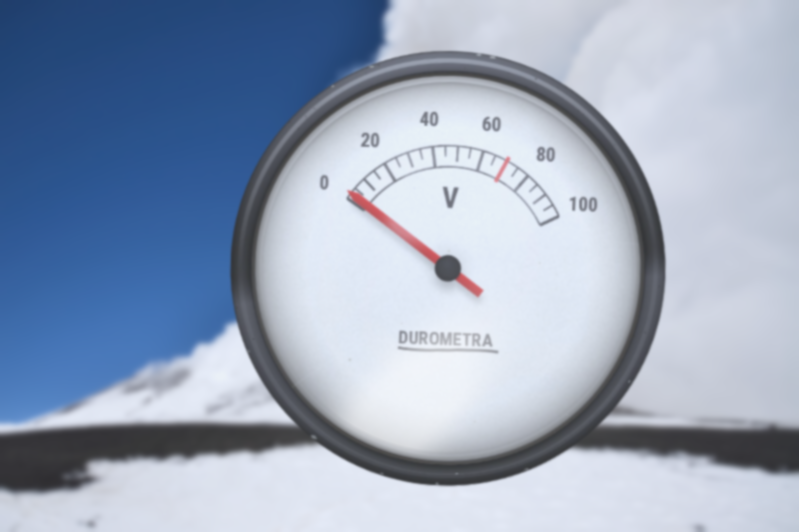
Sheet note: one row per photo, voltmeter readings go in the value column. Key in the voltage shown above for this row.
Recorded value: 2.5 V
